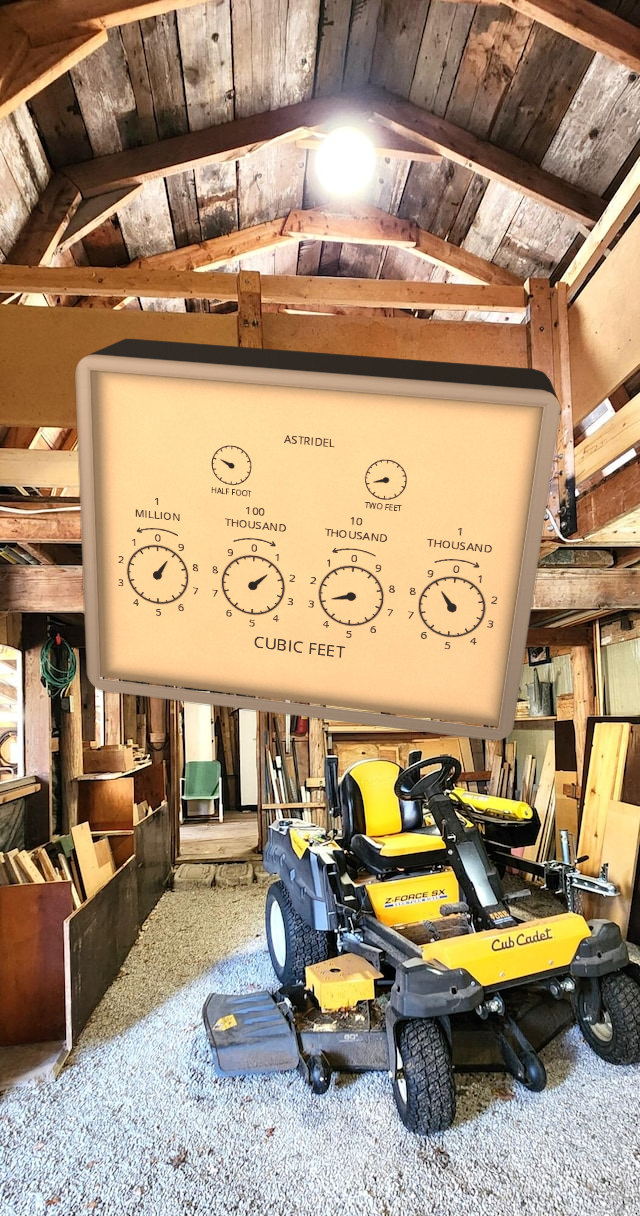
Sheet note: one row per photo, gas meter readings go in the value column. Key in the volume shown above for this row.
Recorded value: 912900 ft³
